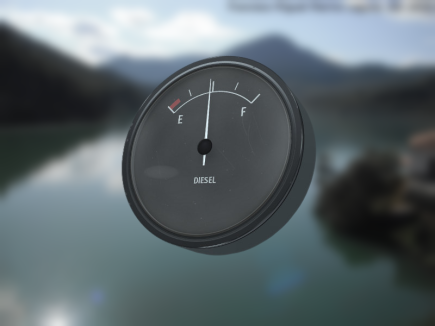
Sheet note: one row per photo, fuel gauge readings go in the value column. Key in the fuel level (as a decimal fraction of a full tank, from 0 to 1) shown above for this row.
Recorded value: 0.5
